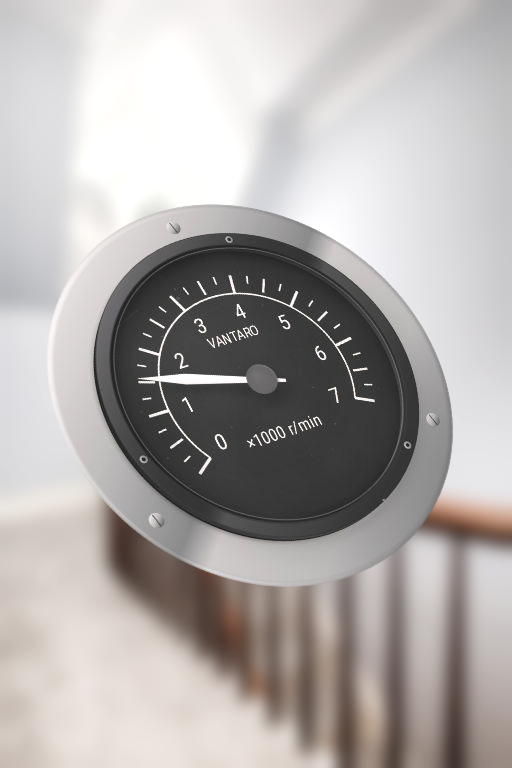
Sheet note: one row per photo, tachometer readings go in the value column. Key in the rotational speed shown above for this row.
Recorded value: 1500 rpm
